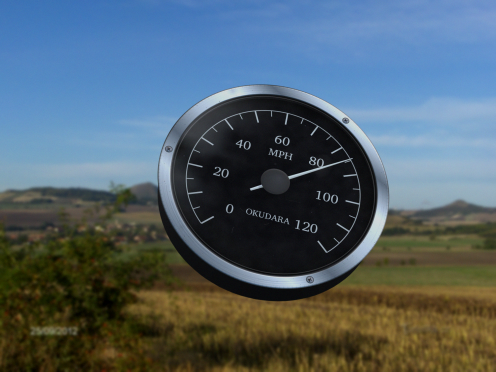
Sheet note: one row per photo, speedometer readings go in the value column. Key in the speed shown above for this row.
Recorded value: 85 mph
